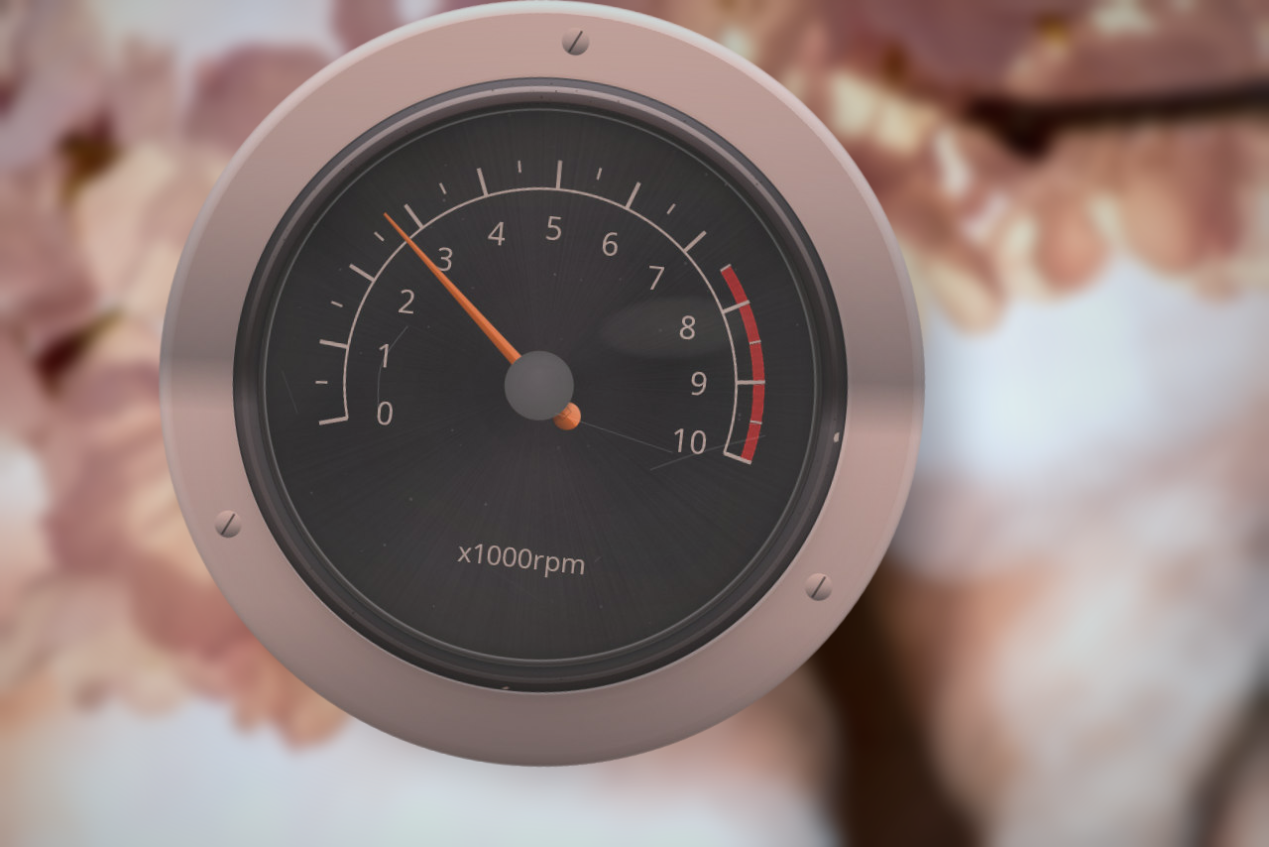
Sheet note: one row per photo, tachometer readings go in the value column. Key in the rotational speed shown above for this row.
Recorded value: 2750 rpm
